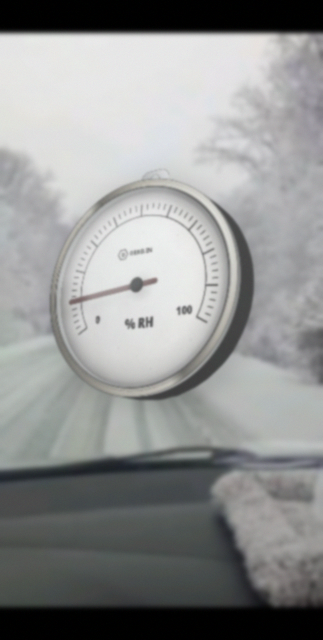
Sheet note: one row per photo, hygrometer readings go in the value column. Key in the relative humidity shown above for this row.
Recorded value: 10 %
